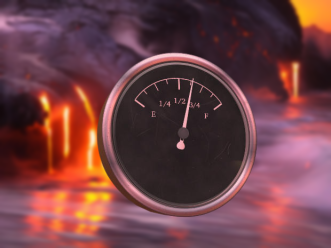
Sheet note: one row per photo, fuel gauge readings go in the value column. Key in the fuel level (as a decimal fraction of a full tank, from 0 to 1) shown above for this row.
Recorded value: 0.625
